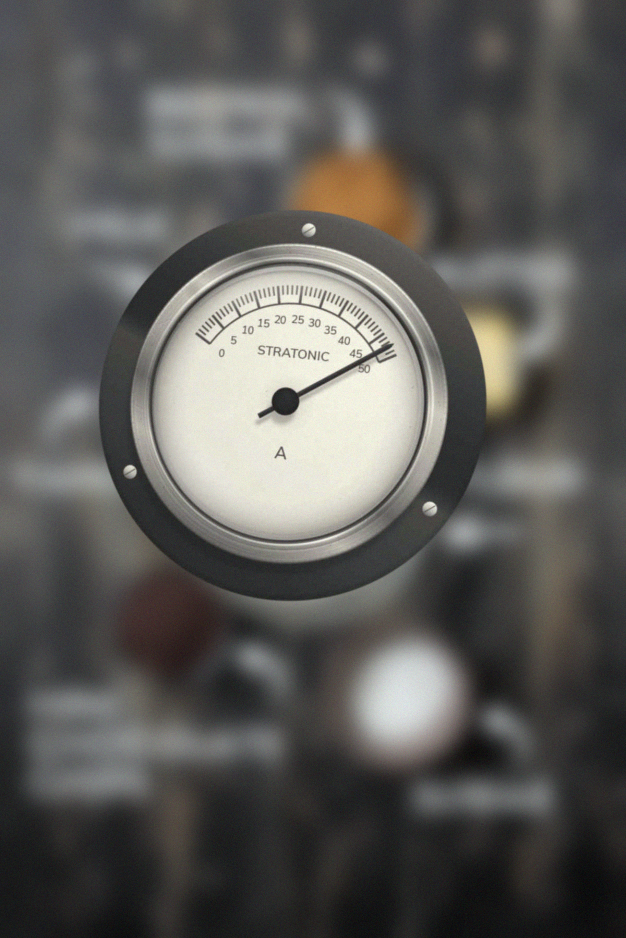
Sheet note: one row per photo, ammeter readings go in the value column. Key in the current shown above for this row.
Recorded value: 48 A
